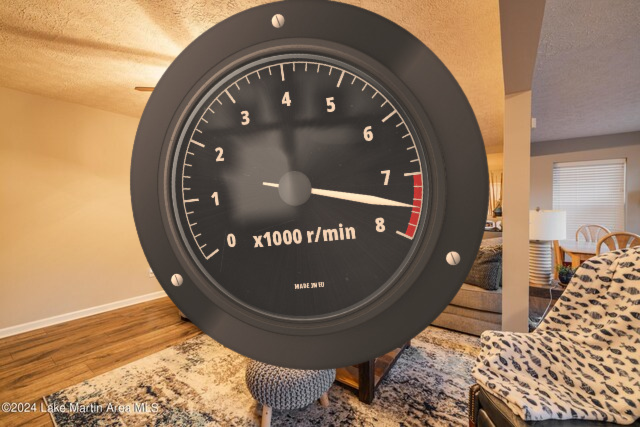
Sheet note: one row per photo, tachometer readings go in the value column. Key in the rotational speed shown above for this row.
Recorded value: 7500 rpm
